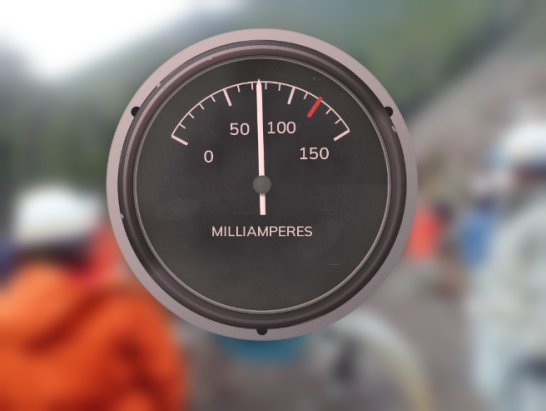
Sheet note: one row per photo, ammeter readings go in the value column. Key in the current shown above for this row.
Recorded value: 75 mA
